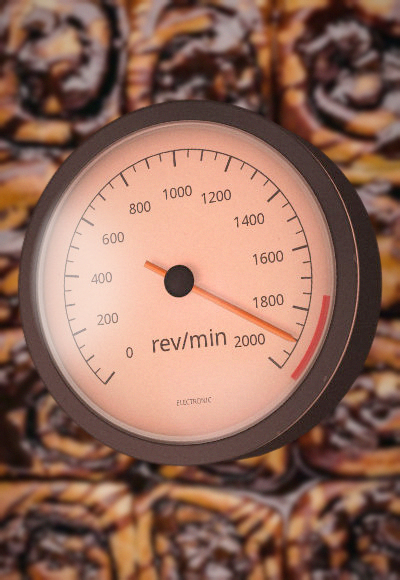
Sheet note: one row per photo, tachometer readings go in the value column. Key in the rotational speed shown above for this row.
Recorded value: 1900 rpm
